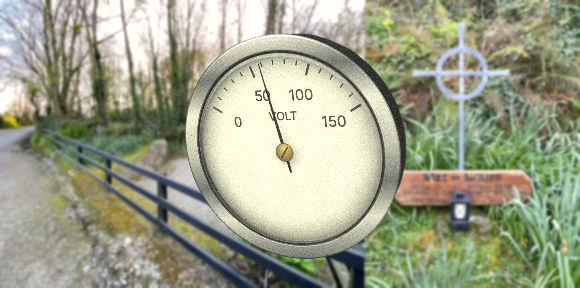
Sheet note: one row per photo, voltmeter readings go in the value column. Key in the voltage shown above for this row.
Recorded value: 60 V
